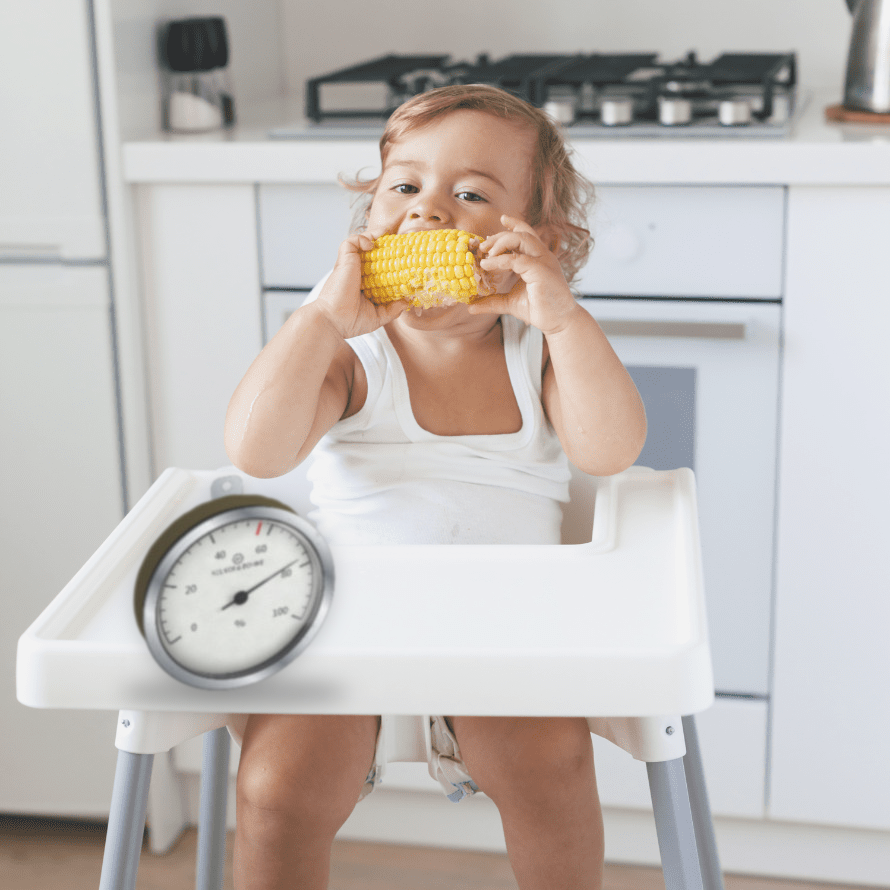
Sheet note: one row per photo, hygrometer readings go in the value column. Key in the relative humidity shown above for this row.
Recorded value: 76 %
